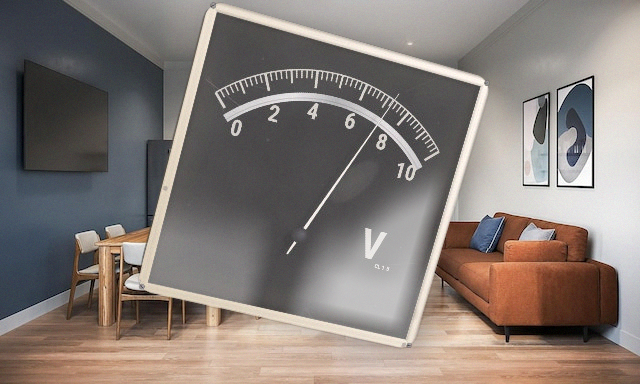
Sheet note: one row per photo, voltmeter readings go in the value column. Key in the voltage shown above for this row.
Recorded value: 7.2 V
